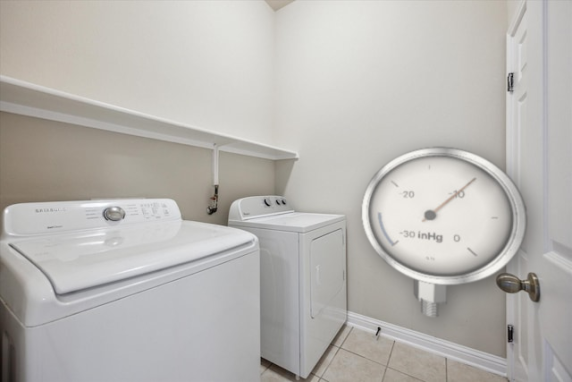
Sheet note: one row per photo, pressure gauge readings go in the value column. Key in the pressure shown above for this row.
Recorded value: -10 inHg
